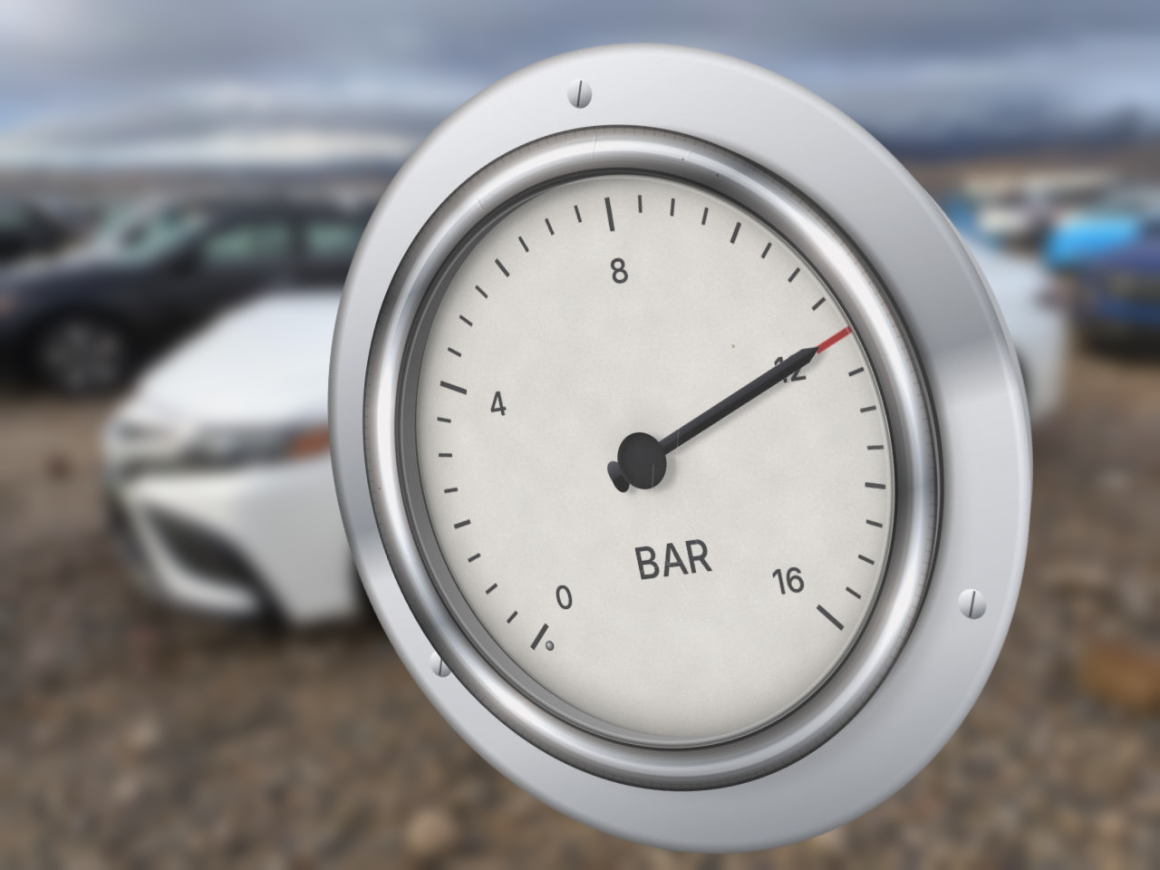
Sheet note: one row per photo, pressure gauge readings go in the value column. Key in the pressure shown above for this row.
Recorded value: 12 bar
